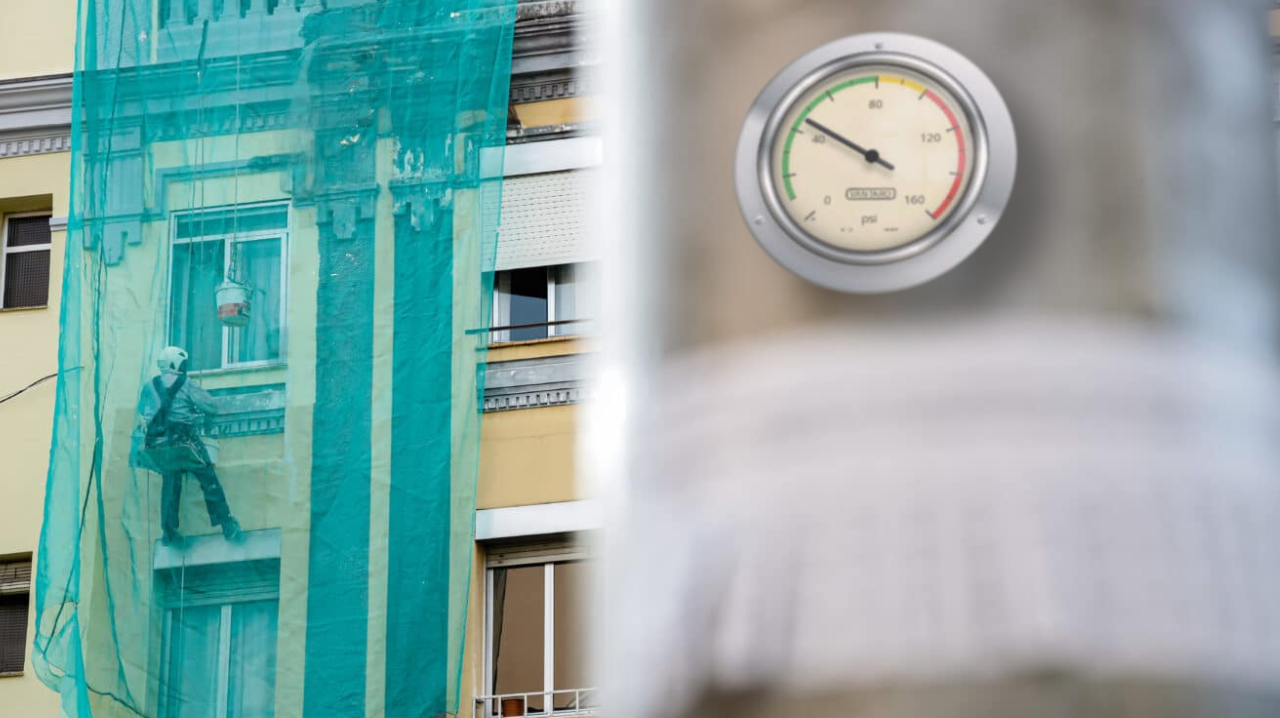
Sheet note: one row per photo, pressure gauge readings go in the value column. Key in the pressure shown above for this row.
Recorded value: 45 psi
